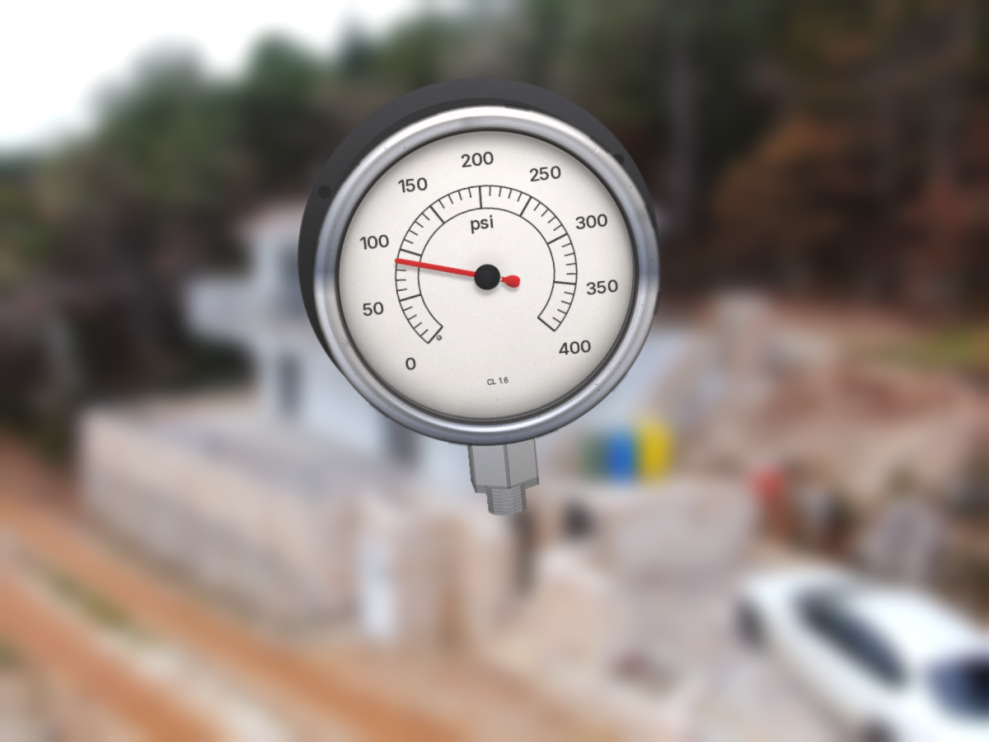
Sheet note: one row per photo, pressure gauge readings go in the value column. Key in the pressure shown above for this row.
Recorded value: 90 psi
